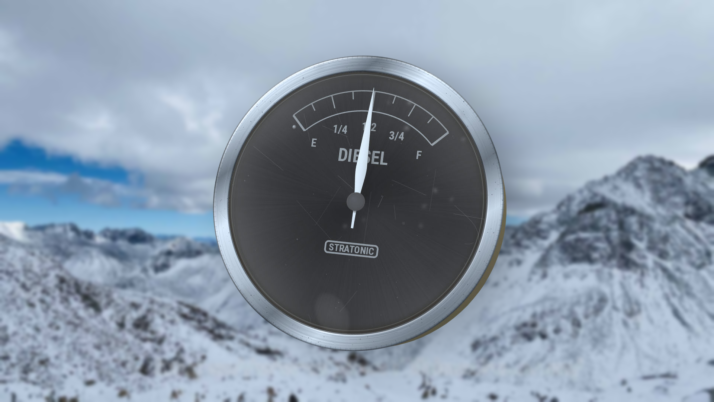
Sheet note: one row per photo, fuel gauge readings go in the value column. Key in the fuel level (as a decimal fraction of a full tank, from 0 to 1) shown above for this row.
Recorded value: 0.5
